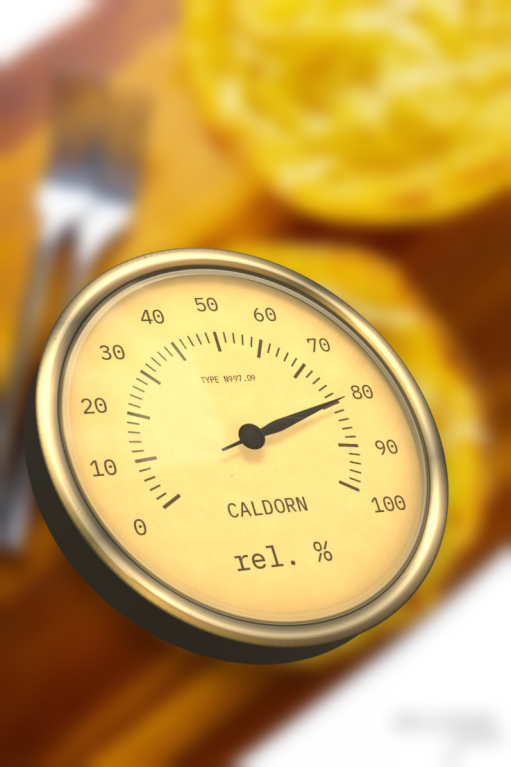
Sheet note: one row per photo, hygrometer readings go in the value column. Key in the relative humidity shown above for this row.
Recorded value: 80 %
